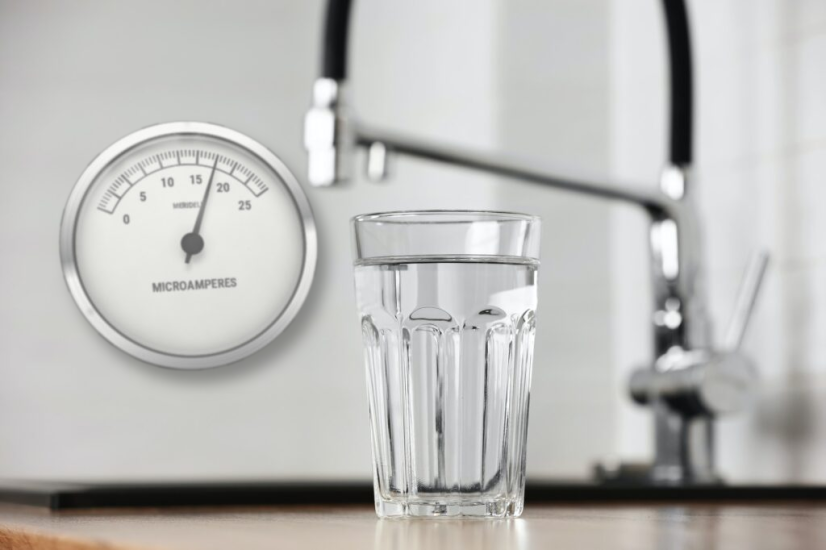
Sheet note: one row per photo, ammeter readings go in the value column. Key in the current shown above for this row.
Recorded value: 17.5 µA
